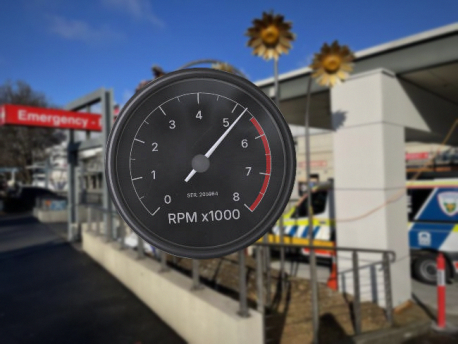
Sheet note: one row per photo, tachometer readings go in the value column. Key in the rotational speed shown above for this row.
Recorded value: 5250 rpm
